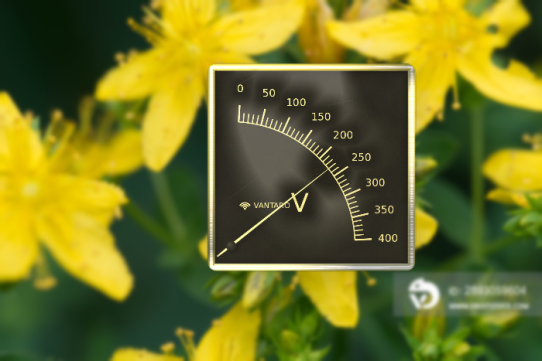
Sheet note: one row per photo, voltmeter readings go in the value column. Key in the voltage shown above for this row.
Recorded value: 230 V
